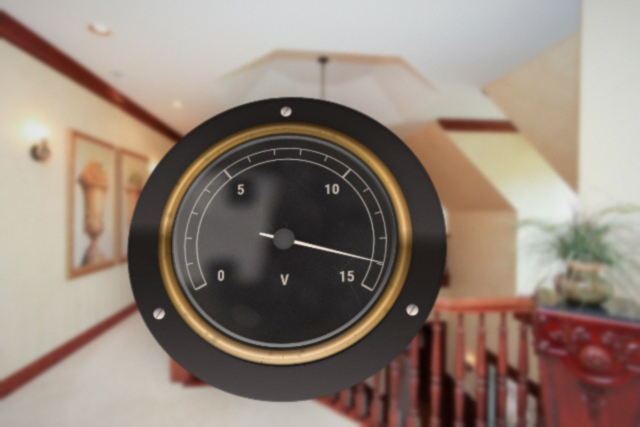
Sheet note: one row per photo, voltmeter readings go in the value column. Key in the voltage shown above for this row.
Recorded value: 14 V
